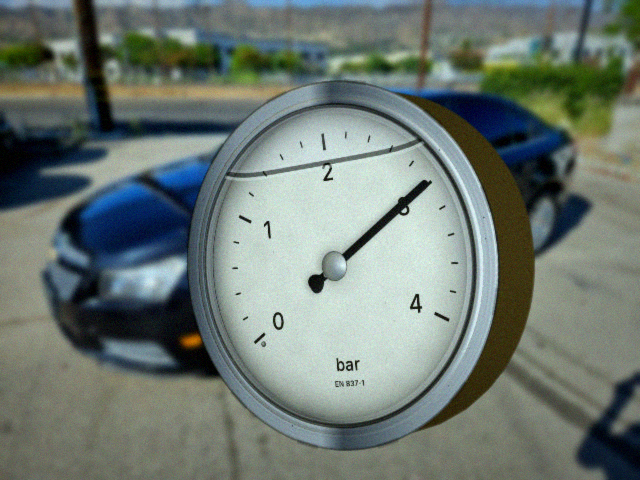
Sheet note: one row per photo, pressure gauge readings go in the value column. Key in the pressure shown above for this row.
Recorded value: 3 bar
